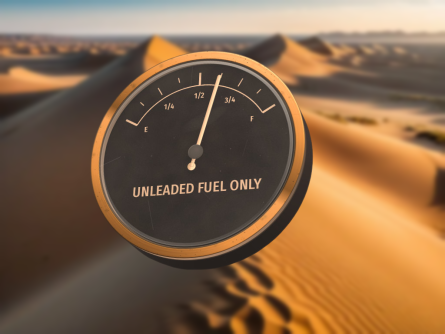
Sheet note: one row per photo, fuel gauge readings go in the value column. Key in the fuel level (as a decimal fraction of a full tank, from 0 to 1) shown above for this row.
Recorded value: 0.625
